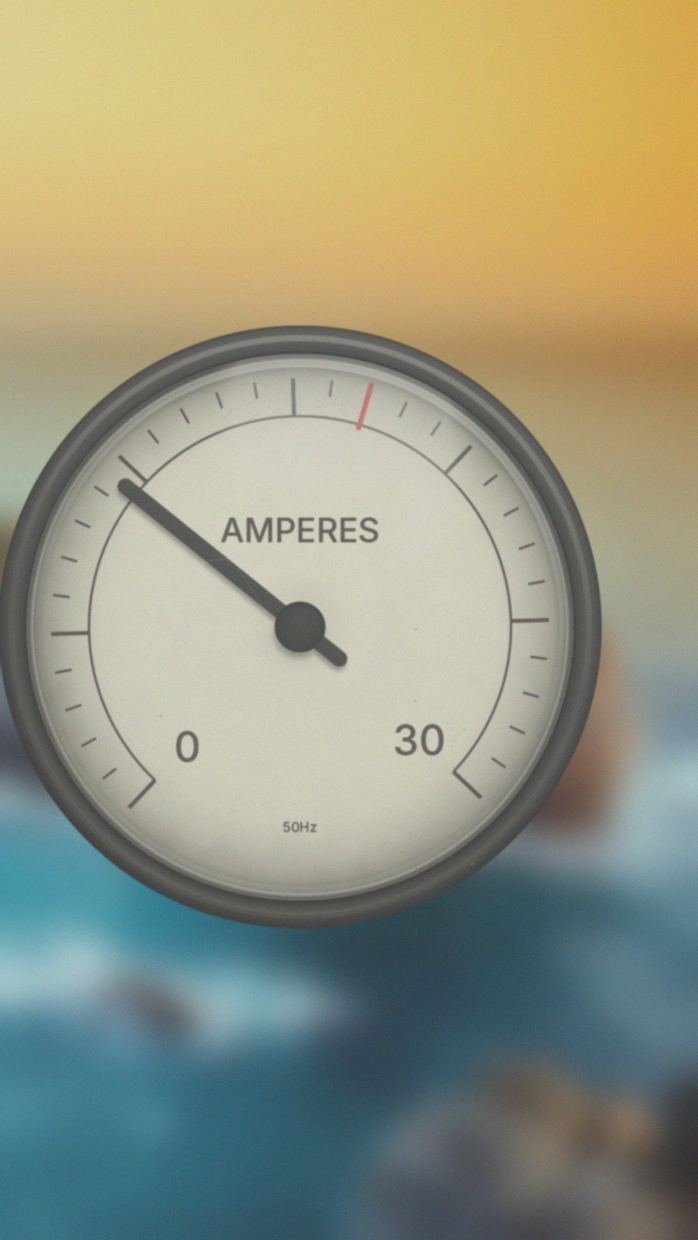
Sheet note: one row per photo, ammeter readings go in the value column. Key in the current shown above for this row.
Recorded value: 9.5 A
